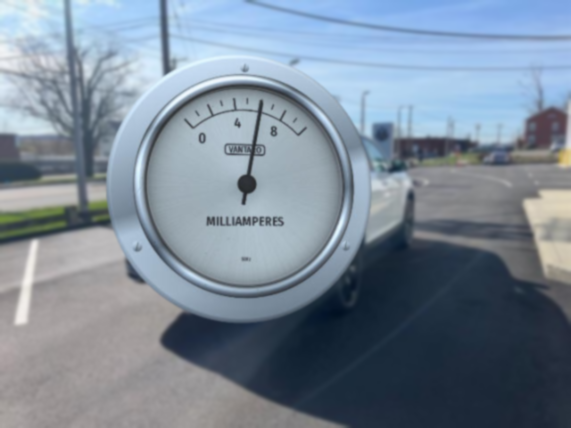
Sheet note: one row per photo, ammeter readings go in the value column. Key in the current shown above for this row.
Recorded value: 6 mA
